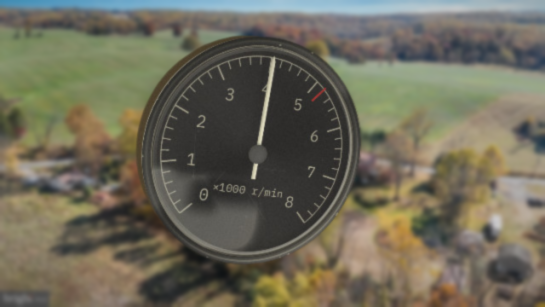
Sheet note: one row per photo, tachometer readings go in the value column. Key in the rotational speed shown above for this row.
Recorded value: 4000 rpm
